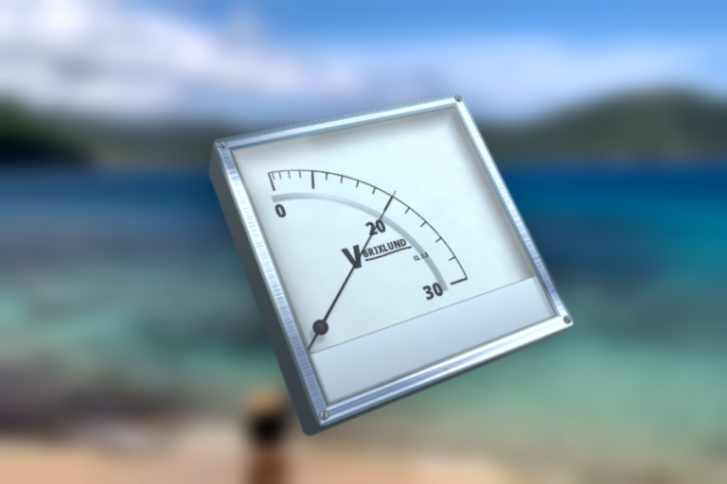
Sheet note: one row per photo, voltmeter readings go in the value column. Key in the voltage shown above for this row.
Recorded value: 20 V
